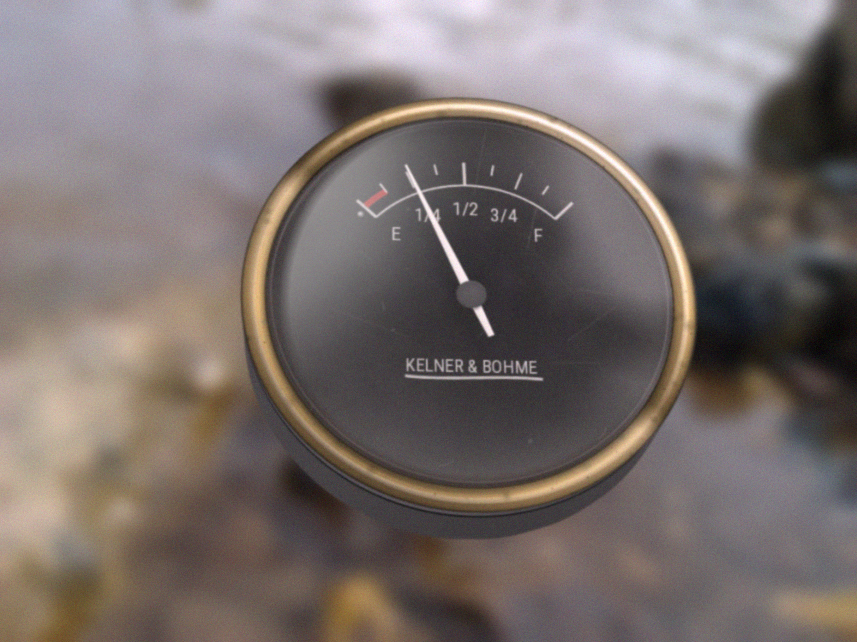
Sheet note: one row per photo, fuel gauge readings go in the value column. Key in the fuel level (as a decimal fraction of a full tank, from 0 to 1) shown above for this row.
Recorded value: 0.25
